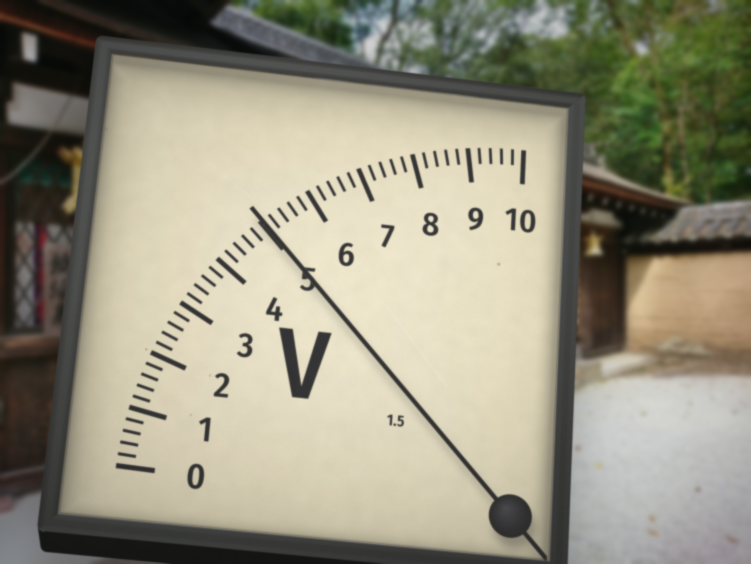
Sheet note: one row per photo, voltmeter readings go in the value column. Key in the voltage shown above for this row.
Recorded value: 5 V
